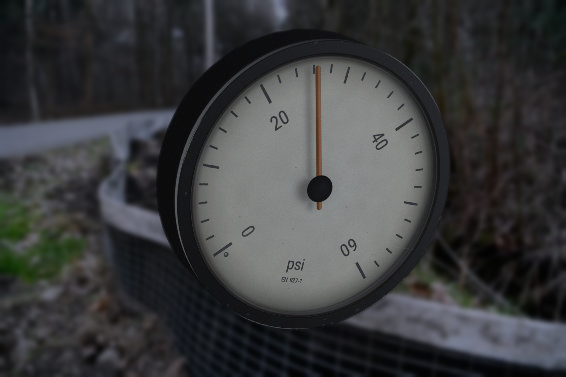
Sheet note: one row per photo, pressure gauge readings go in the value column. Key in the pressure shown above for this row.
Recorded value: 26 psi
